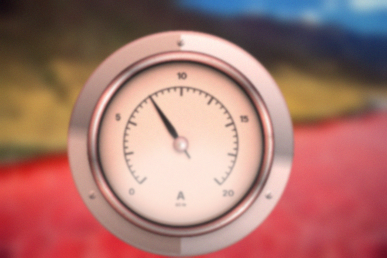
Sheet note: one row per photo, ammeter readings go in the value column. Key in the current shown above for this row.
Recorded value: 7.5 A
